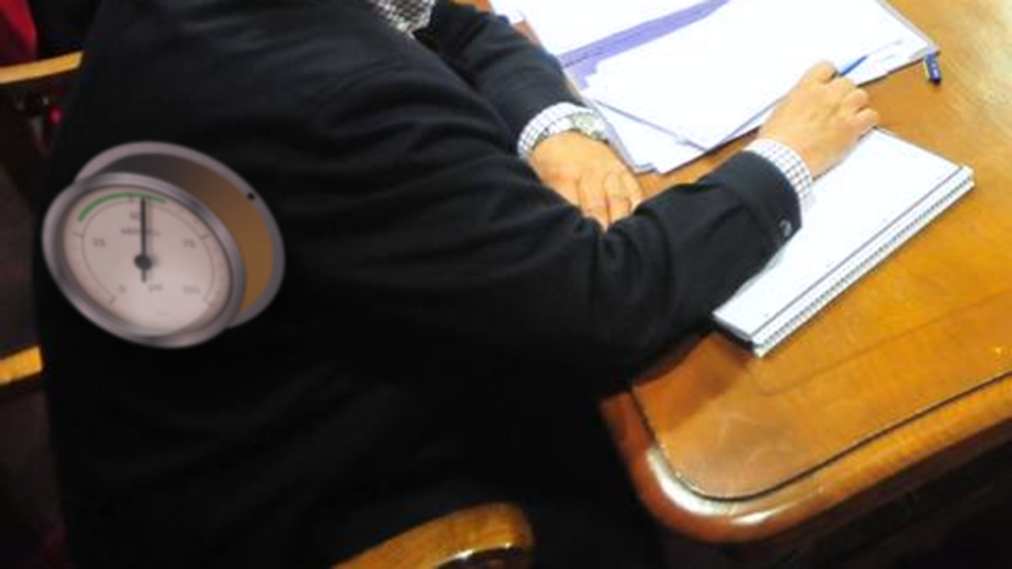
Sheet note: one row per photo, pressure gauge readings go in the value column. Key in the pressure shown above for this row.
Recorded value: 55 psi
